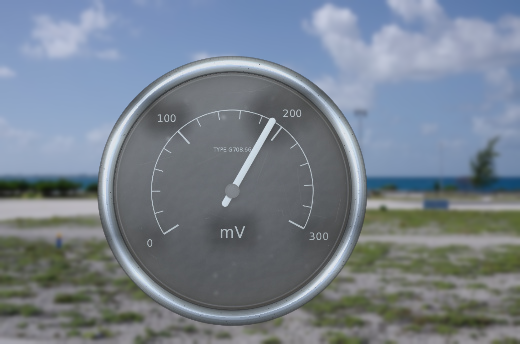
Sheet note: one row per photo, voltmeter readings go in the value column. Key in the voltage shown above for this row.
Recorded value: 190 mV
